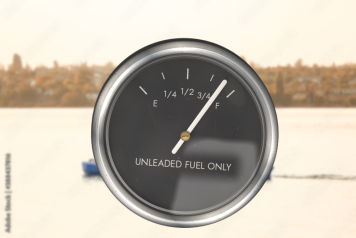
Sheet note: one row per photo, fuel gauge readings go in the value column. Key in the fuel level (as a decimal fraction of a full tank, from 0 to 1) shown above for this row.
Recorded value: 0.875
